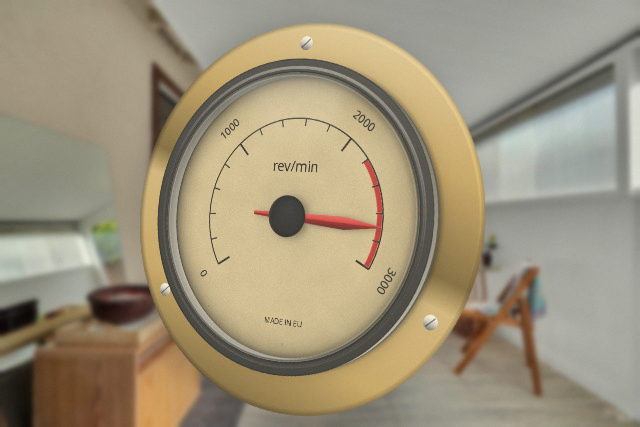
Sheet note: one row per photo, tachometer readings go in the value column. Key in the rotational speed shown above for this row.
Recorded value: 2700 rpm
